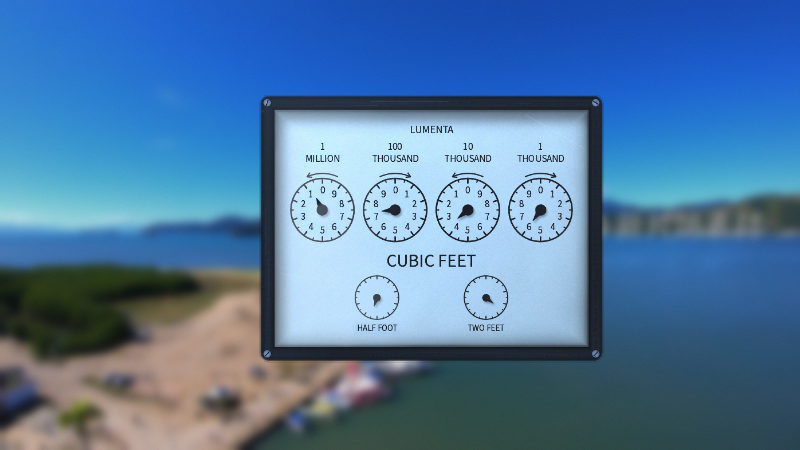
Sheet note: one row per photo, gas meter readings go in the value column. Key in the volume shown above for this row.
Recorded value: 73600 ft³
